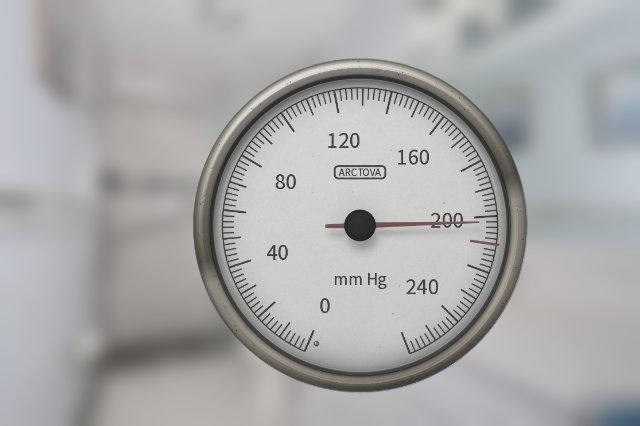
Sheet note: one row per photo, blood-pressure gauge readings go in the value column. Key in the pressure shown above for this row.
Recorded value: 202 mmHg
